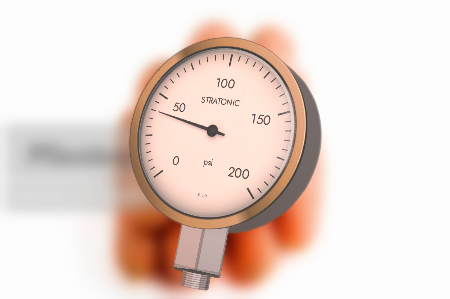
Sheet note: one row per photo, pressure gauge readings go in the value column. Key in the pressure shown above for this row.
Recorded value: 40 psi
